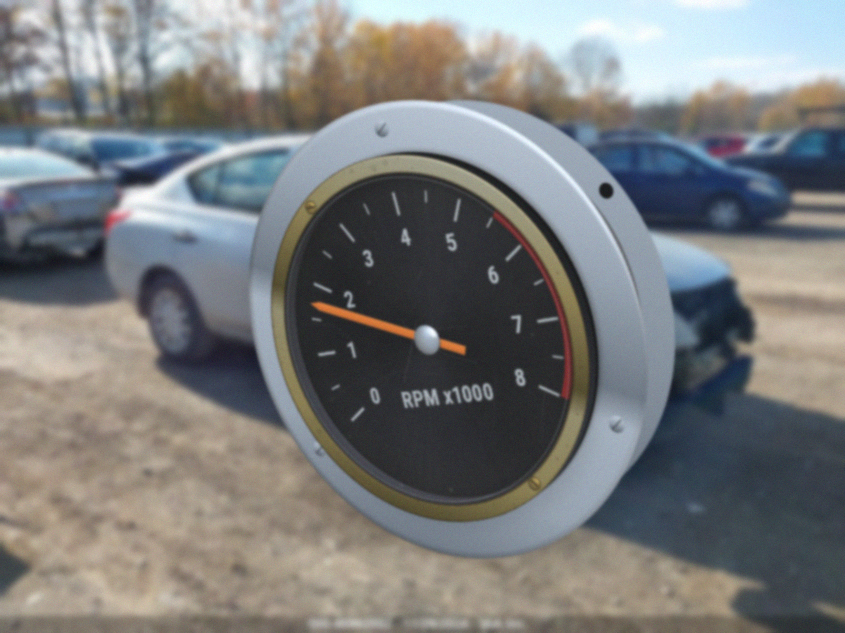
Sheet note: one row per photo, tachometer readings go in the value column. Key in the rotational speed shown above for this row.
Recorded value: 1750 rpm
